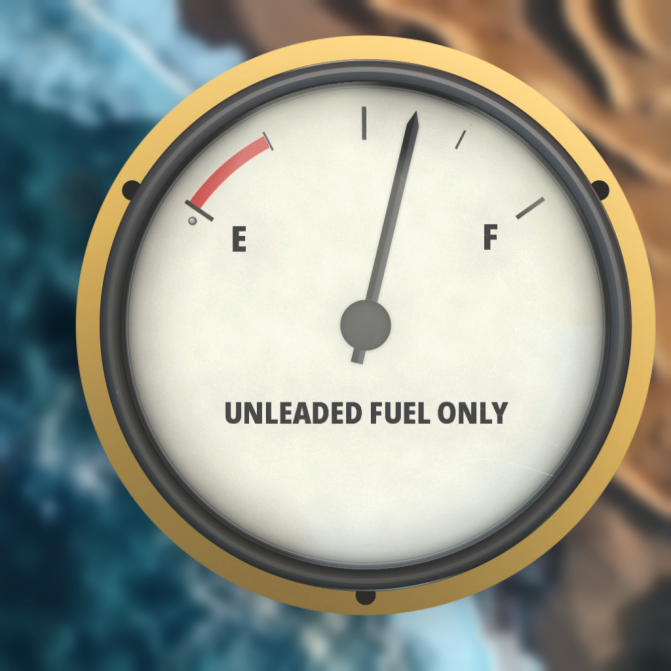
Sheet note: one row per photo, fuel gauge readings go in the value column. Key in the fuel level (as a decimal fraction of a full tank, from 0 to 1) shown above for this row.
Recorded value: 0.625
